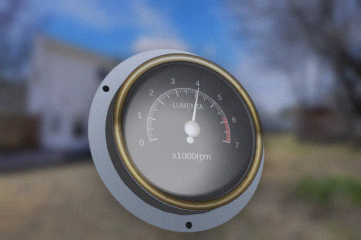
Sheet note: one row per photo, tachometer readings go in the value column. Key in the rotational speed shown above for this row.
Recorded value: 4000 rpm
